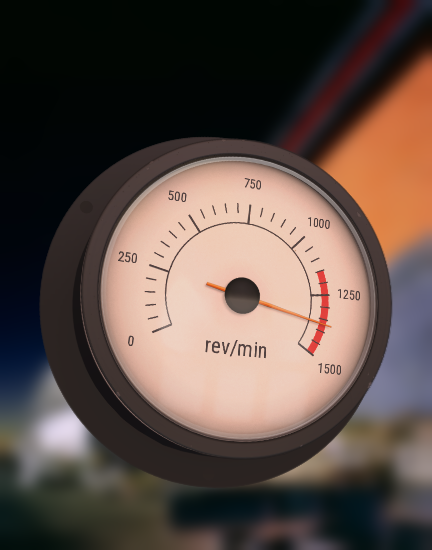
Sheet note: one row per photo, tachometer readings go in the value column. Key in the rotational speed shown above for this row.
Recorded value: 1375 rpm
